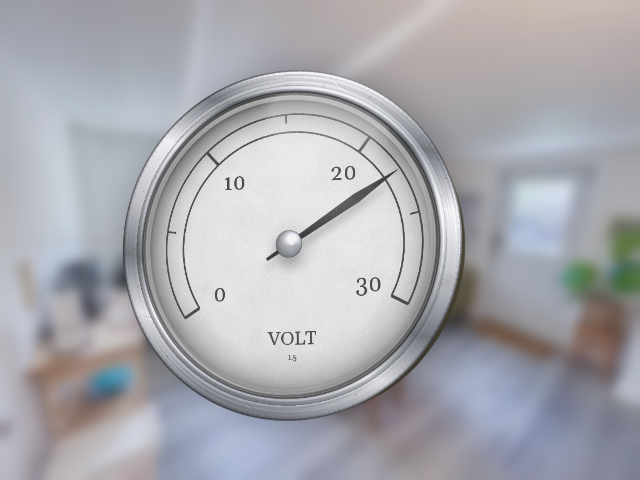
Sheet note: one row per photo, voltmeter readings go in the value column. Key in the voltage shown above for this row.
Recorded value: 22.5 V
